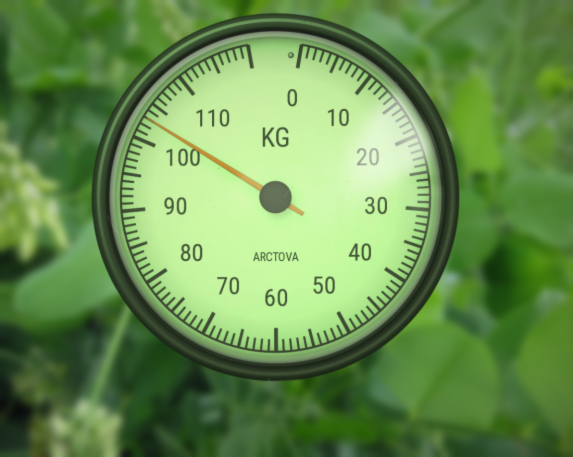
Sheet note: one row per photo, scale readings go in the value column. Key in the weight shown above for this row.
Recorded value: 103 kg
